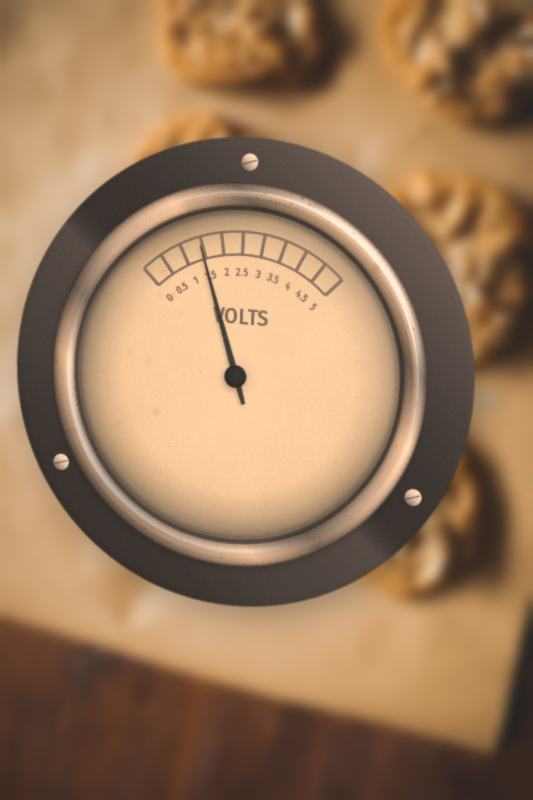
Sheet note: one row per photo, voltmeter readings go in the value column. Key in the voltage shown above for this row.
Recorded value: 1.5 V
